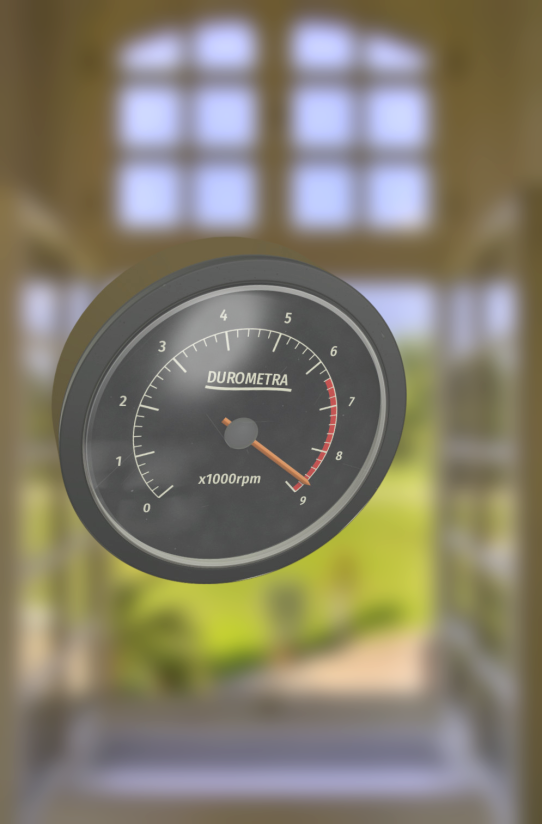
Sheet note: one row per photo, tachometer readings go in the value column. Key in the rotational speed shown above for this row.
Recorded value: 8700 rpm
